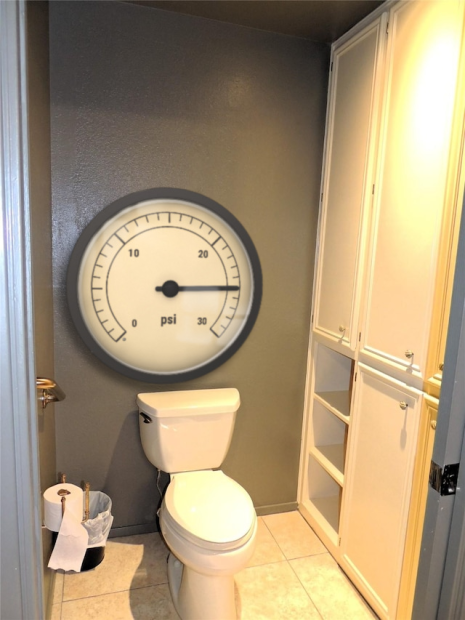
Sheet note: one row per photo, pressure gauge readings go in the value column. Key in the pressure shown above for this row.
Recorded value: 25 psi
